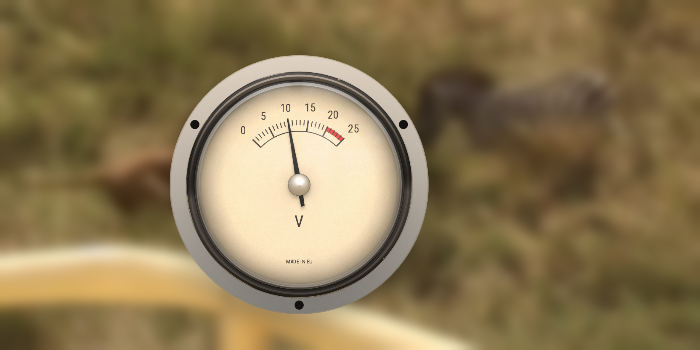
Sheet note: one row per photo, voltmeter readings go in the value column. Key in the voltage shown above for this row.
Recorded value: 10 V
